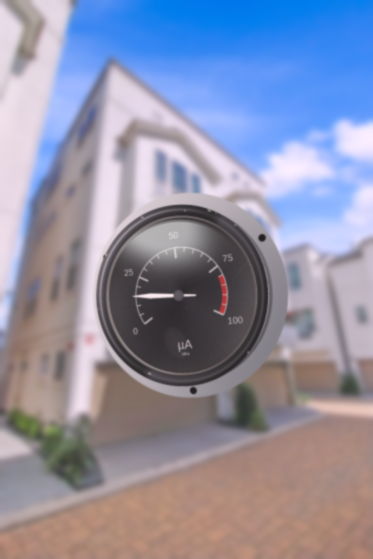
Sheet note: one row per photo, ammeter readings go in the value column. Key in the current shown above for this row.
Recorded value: 15 µA
